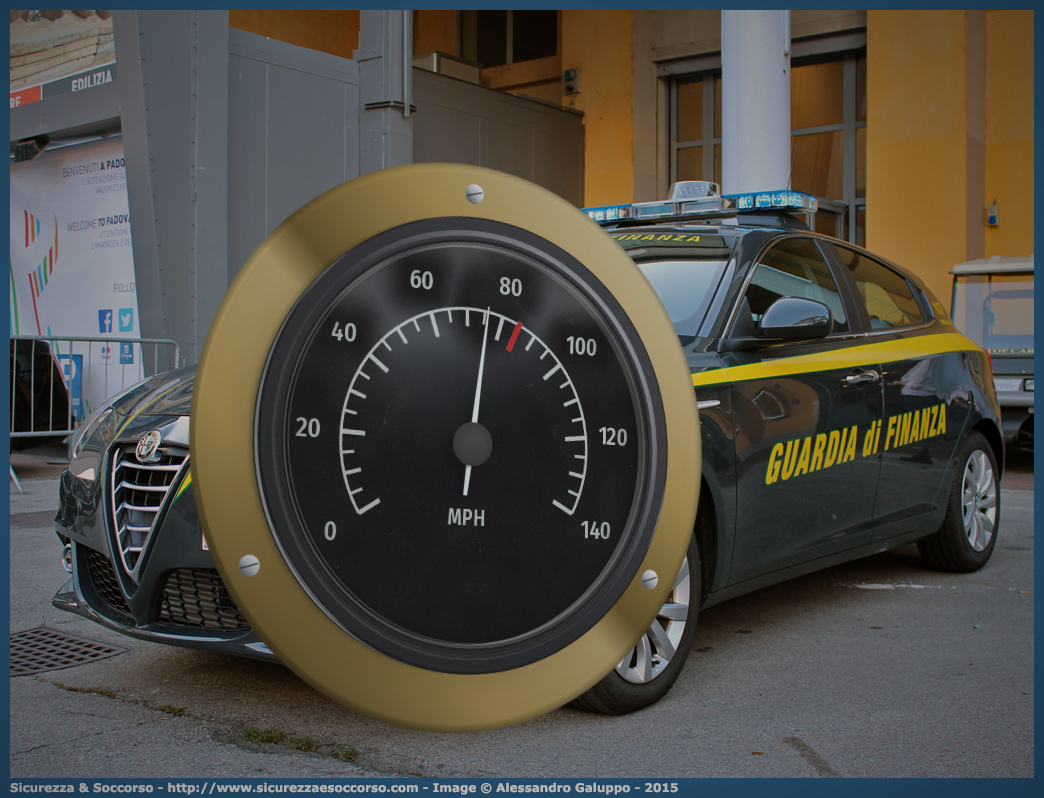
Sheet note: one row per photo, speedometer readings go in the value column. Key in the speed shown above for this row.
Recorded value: 75 mph
